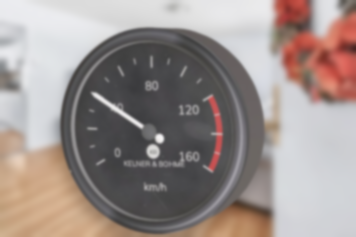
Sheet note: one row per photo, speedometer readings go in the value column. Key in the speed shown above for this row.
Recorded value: 40 km/h
